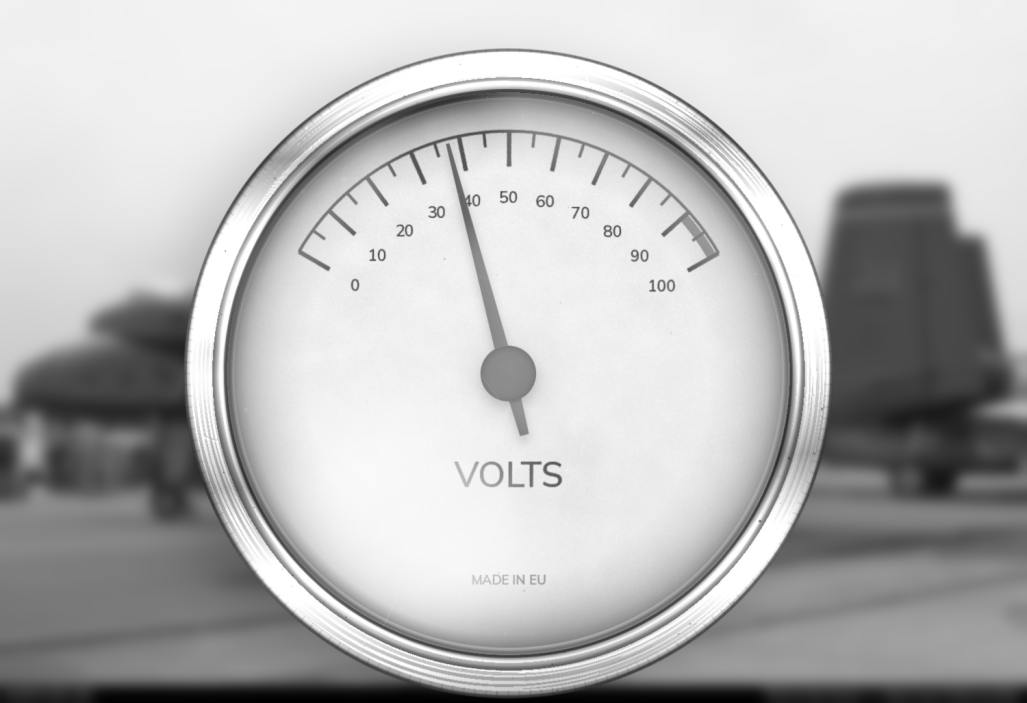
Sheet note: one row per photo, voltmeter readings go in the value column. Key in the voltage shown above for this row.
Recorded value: 37.5 V
